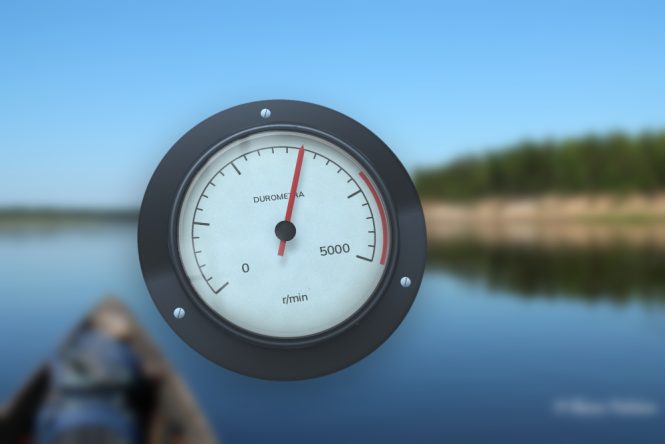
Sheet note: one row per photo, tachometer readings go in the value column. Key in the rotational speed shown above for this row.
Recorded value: 3000 rpm
